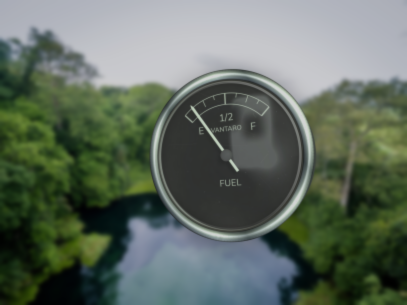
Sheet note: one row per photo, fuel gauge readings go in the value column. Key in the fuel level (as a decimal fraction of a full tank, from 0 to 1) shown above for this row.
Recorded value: 0.125
